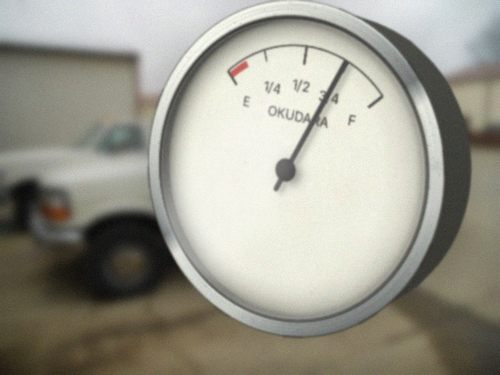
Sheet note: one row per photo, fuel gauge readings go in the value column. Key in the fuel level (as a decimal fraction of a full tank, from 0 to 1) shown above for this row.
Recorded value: 0.75
